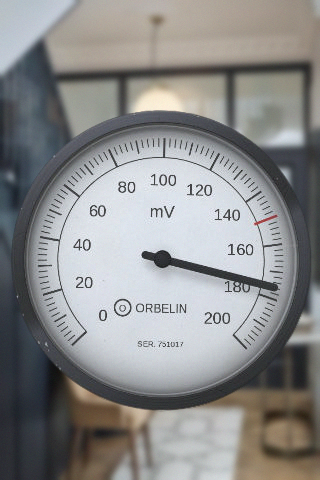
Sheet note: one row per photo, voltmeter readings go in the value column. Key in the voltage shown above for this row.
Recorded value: 176 mV
